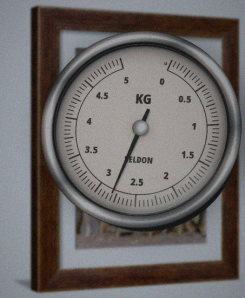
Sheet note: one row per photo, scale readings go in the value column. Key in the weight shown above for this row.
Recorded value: 2.8 kg
